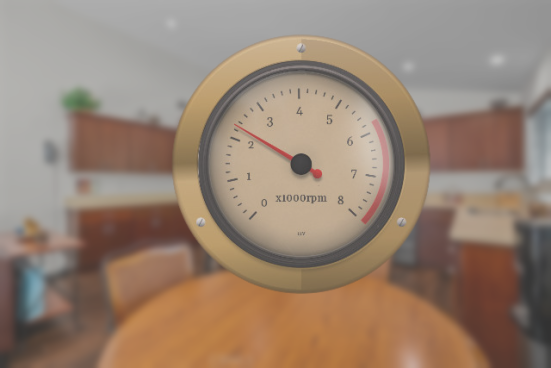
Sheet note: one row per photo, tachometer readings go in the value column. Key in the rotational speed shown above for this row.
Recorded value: 2300 rpm
